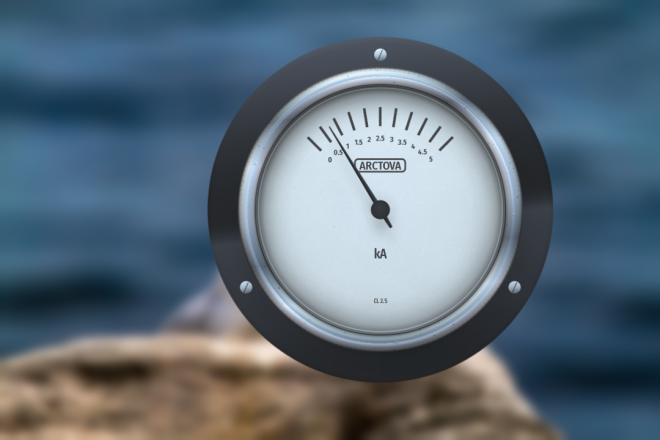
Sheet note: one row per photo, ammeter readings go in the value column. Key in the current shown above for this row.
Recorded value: 0.75 kA
